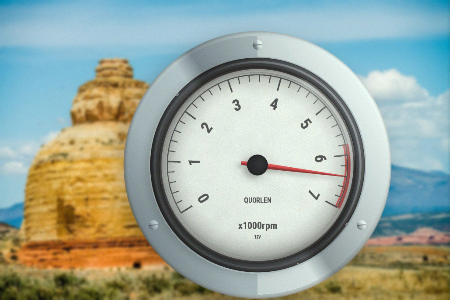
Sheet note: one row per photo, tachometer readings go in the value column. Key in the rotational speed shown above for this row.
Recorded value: 6400 rpm
